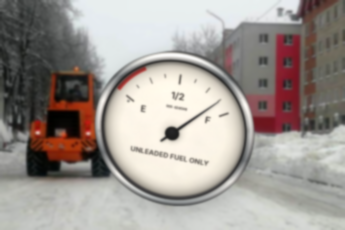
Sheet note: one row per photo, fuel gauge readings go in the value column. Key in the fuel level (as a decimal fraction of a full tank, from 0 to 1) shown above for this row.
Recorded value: 0.875
